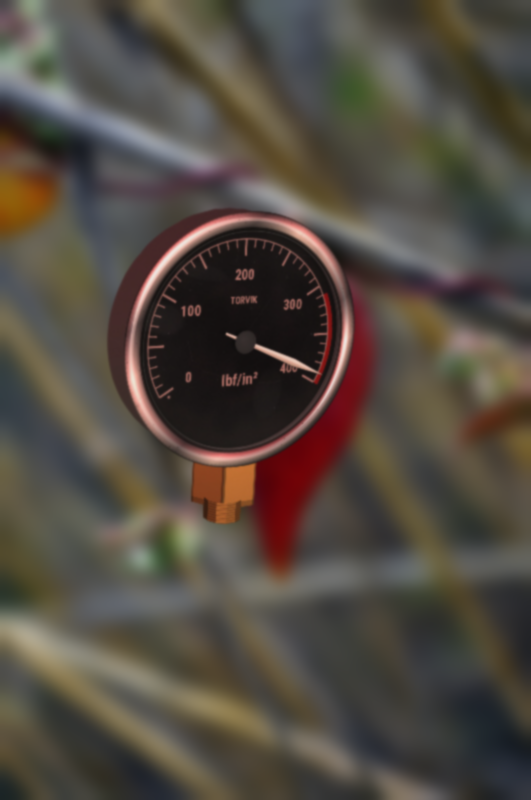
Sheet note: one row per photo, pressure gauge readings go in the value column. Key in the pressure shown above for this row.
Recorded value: 390 psi
